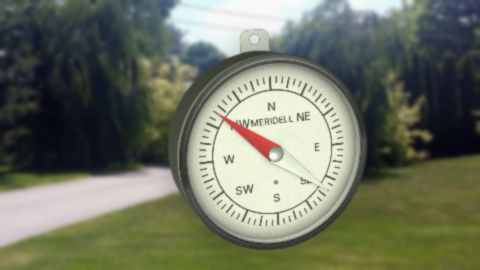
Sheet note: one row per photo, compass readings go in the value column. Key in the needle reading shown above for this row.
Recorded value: 310 °
